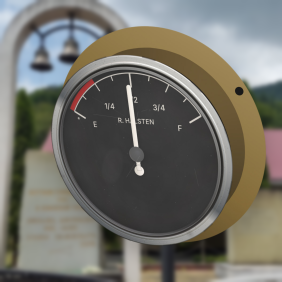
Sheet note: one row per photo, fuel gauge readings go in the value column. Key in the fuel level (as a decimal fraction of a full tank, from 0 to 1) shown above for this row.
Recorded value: 0.5
